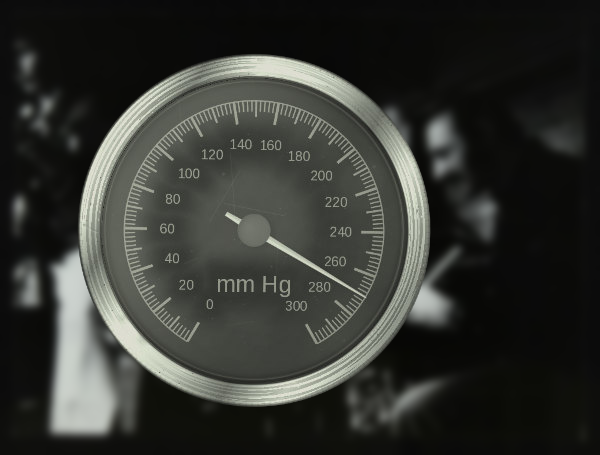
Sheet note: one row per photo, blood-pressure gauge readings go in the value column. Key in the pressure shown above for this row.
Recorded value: 270 mmHg
